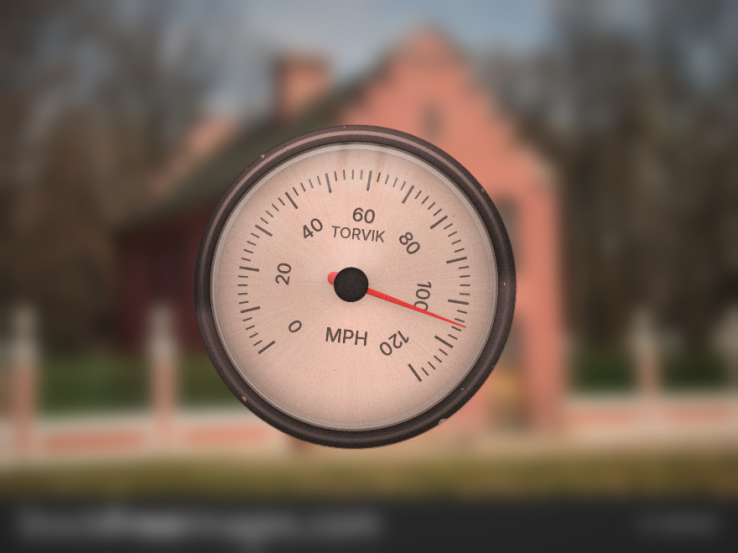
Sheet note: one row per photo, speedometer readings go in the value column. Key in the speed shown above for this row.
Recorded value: 105 mph
